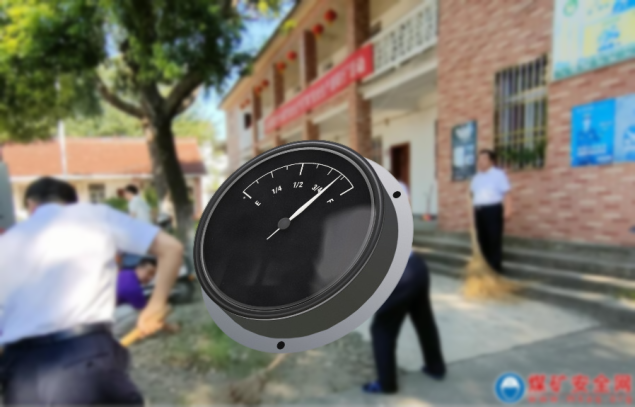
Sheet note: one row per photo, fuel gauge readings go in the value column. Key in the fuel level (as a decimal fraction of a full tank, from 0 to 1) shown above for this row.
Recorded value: 0.875
